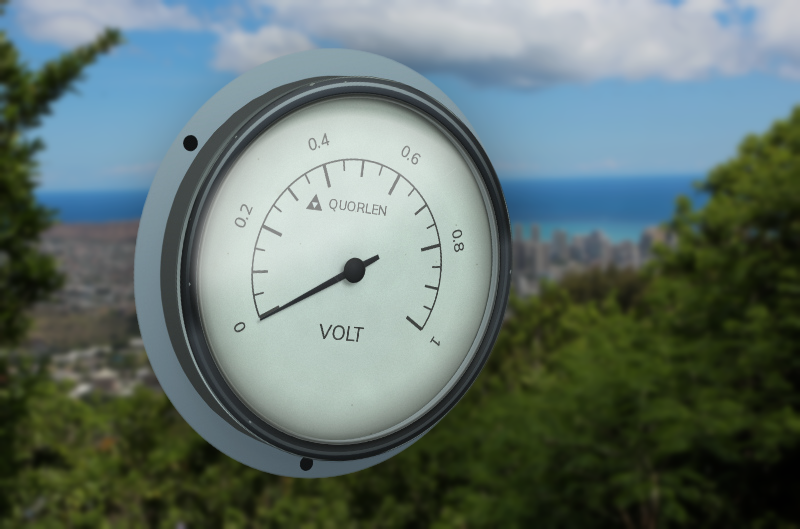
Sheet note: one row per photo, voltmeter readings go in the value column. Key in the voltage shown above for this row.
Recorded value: 0 V
